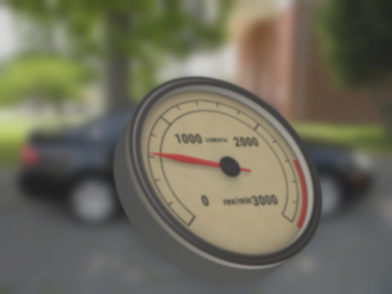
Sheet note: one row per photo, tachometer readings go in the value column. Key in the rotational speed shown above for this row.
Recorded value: 600 rpm
